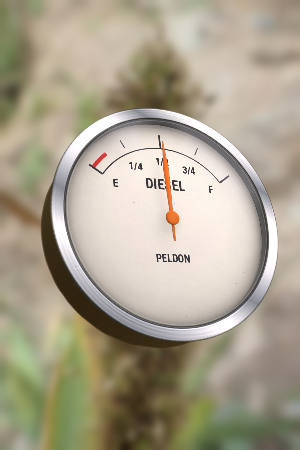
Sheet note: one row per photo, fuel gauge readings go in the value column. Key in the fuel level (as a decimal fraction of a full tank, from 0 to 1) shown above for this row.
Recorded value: 0.5
